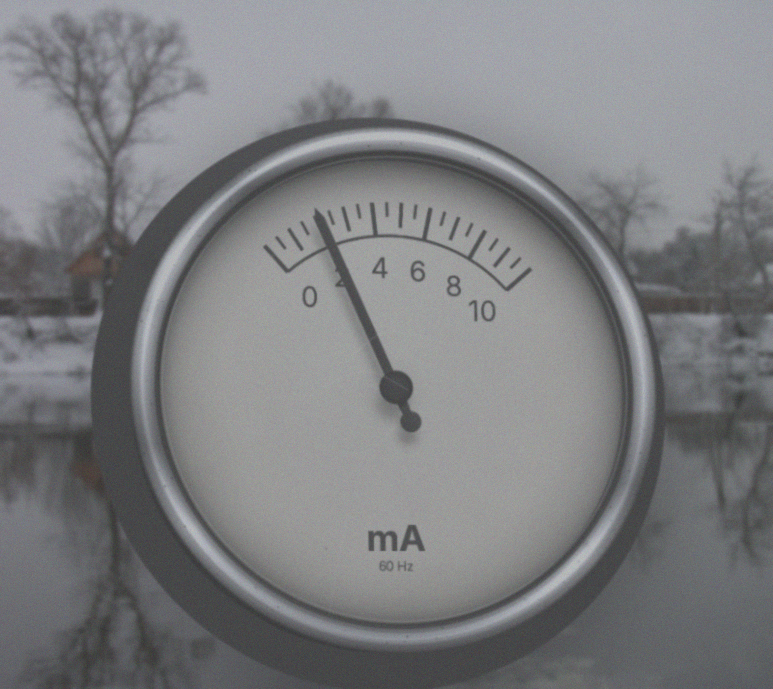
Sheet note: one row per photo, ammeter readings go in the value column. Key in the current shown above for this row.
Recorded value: 2 mA
